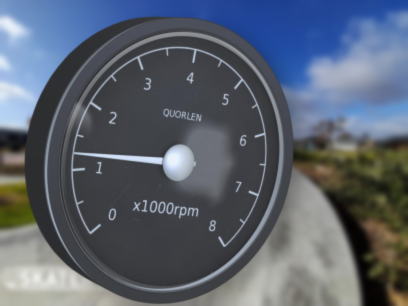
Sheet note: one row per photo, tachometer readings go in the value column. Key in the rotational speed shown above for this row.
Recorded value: 1250 rpm
